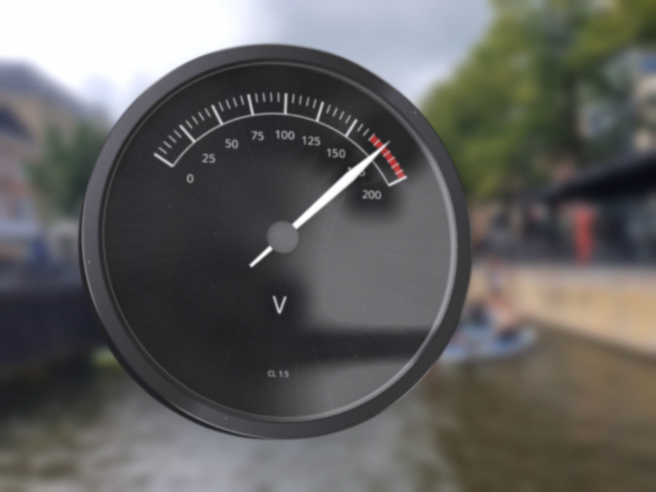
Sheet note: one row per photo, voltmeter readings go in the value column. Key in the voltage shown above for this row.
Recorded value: 175 V
